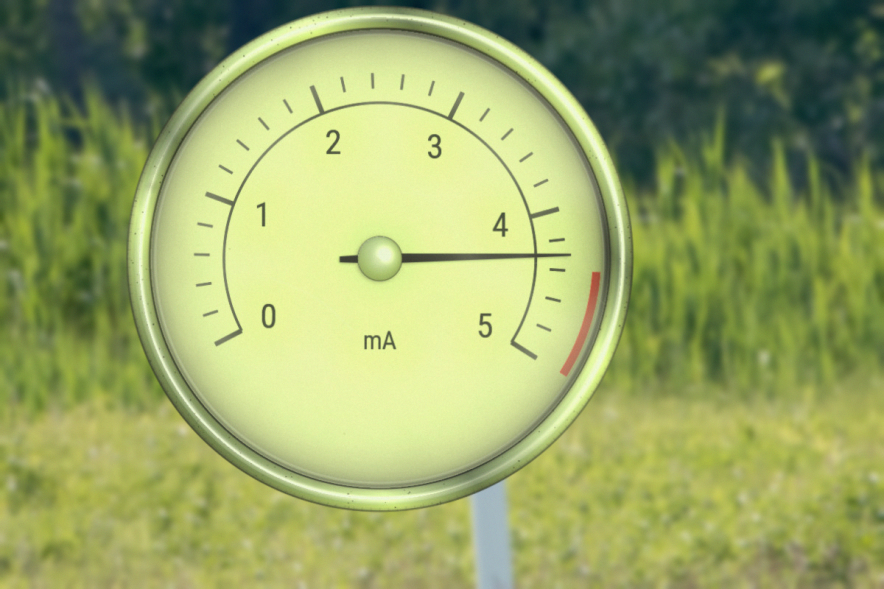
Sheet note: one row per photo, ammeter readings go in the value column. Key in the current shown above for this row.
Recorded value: 4.3 mA
